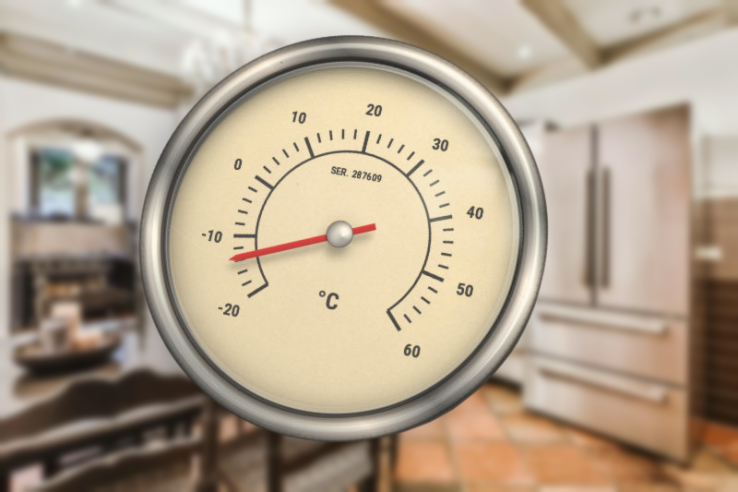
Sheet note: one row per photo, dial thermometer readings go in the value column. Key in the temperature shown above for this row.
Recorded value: -14 °C
